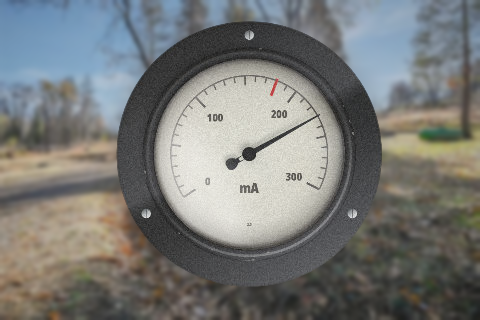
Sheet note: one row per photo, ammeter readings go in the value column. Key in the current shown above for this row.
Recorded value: 230 mA
